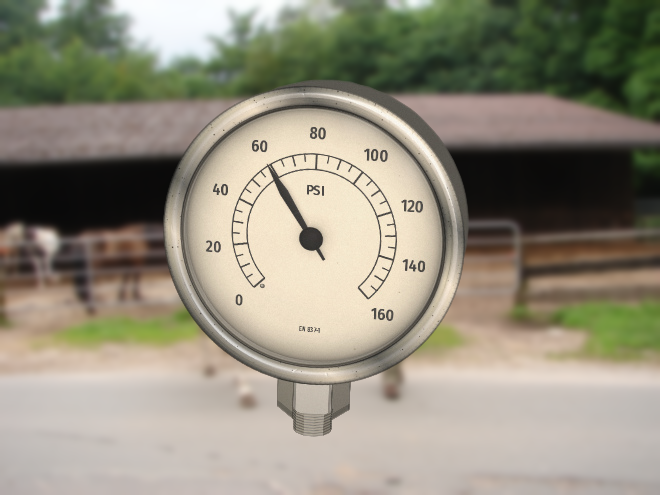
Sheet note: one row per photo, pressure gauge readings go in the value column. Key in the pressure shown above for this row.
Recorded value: 60 psi
